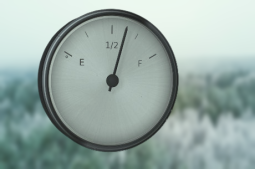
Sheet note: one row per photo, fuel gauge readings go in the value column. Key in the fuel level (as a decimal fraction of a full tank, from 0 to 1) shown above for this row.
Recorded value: 0.625
